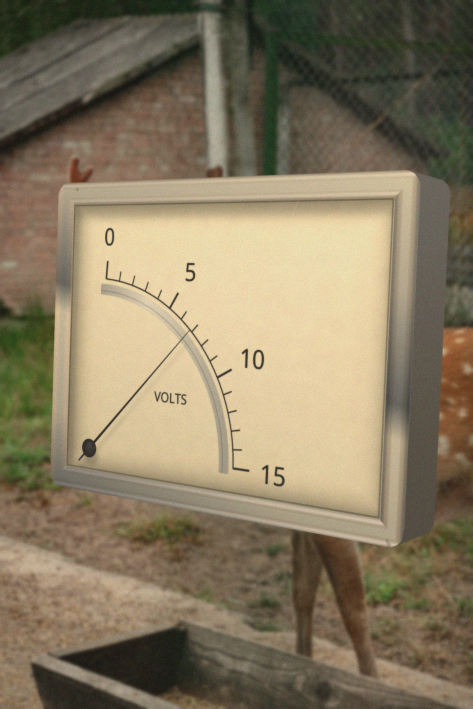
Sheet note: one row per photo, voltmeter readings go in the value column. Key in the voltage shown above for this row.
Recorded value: 7 V
